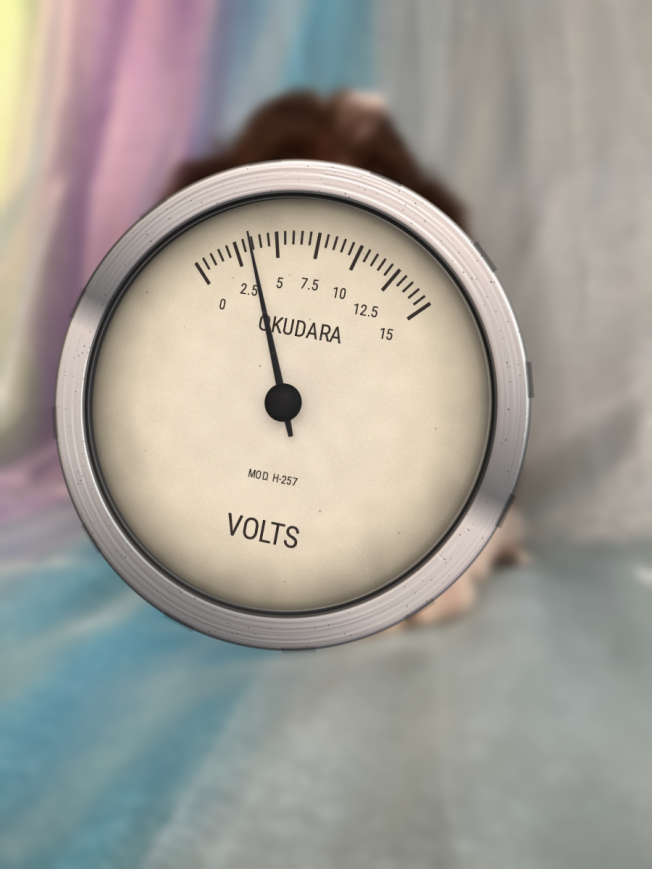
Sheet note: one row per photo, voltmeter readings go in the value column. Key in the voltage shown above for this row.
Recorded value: 3.5 V
